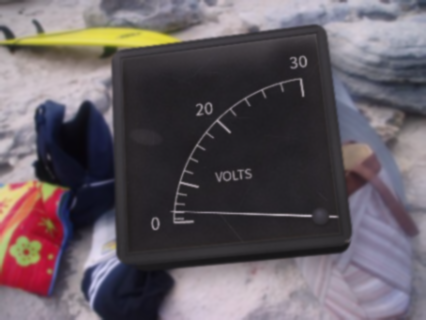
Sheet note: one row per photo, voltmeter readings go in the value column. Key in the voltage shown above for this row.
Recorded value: 4 V
